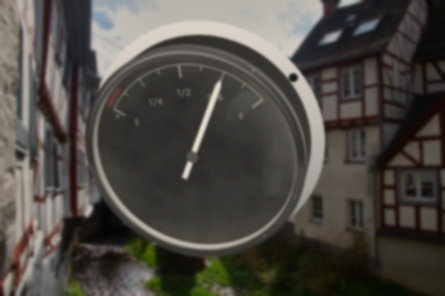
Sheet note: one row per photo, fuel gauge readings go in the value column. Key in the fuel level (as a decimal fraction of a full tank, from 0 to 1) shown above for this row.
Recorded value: 0.75
